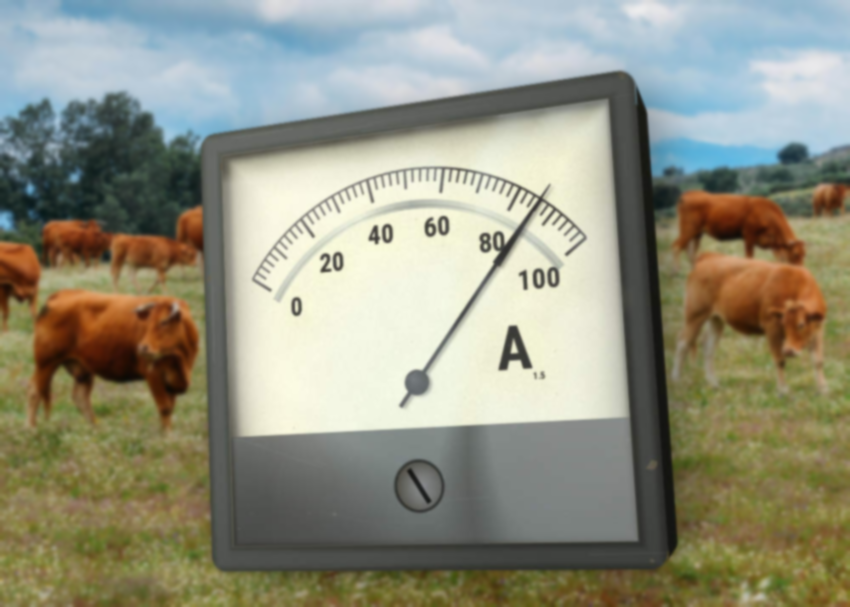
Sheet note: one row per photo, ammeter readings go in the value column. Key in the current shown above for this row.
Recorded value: 86 A
